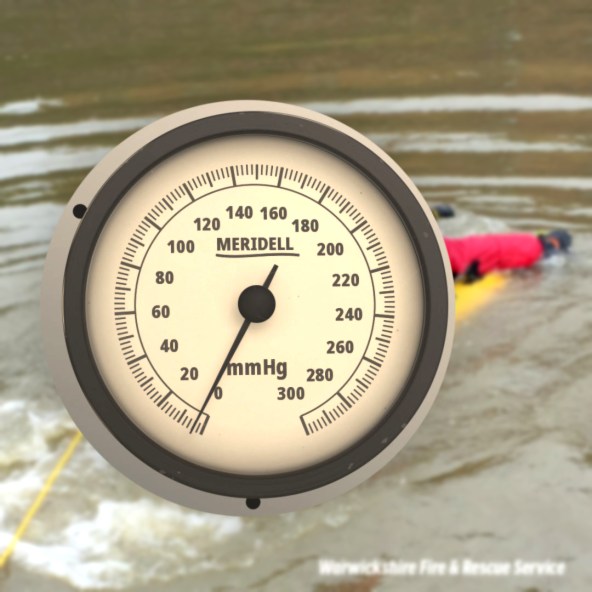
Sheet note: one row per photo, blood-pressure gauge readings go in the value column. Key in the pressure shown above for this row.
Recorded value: 4 mmHg
